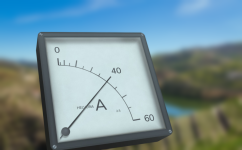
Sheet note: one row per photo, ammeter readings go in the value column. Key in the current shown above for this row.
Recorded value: 40 A
